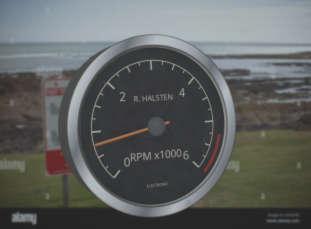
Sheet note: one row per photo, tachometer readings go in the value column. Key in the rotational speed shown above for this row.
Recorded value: 750 rpm
